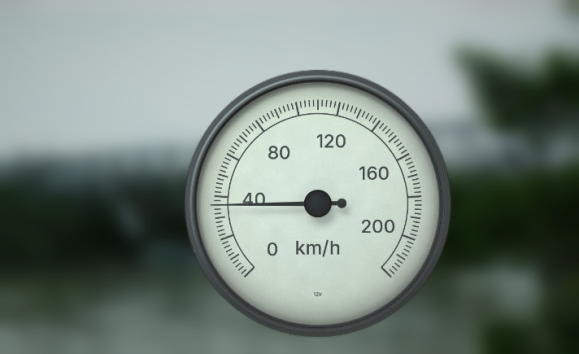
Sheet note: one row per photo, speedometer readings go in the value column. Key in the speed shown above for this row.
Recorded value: 36 km/h
